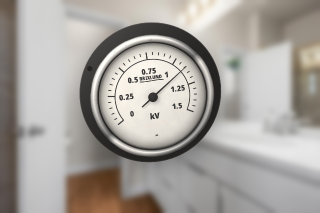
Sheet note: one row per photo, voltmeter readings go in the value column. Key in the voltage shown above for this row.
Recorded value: 1.1 kV
